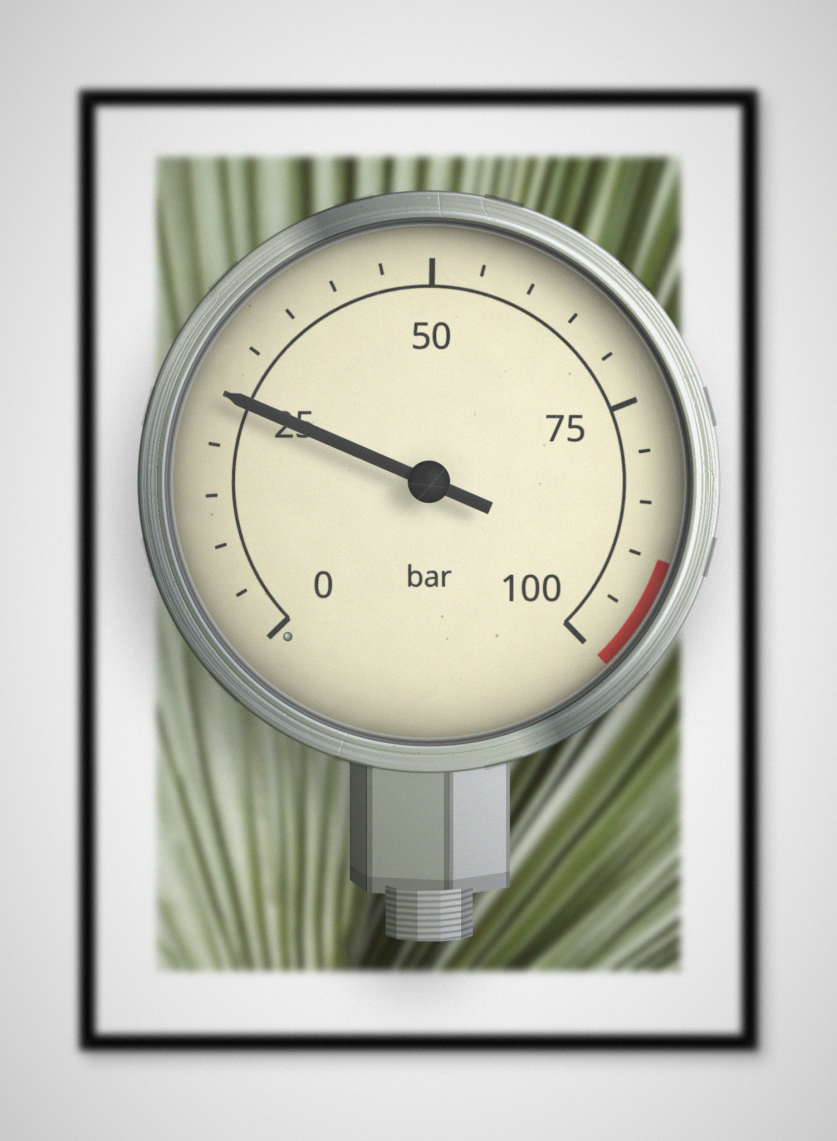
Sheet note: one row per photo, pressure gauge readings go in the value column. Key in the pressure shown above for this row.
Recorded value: 25 bar
